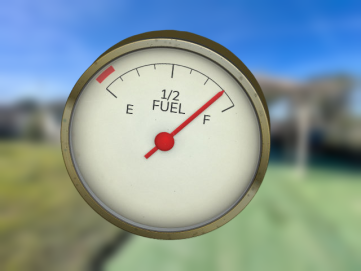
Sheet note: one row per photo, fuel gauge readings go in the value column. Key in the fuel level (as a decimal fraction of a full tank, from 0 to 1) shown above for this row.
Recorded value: 0.875
